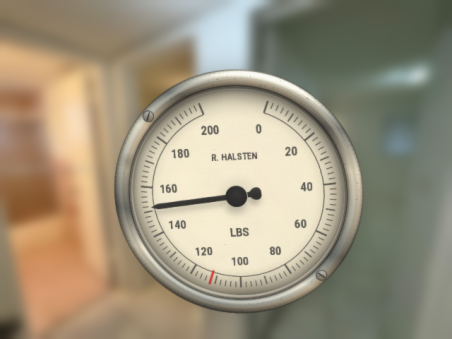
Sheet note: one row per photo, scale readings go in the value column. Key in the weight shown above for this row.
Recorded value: 152 lb
